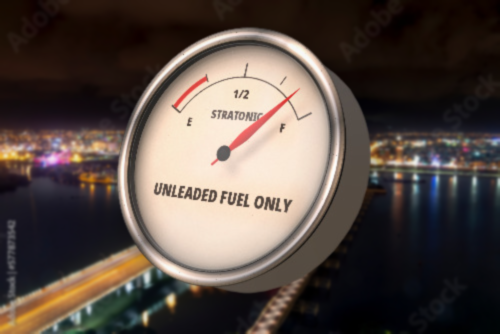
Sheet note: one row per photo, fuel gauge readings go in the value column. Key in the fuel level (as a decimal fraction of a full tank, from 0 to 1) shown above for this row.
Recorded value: 0.875
